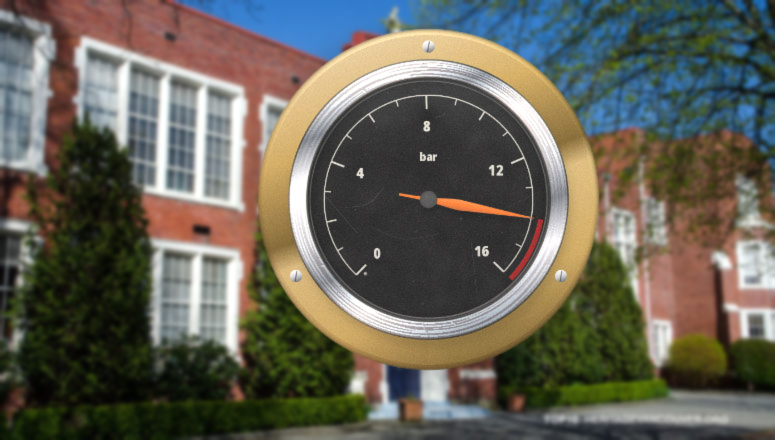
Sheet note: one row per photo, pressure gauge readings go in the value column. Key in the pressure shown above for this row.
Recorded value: 14 bar
